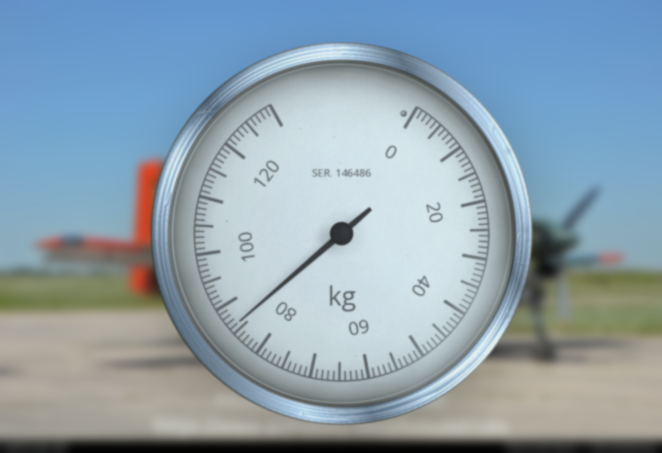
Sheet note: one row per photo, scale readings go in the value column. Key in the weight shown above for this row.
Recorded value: 86 kg
